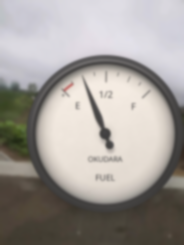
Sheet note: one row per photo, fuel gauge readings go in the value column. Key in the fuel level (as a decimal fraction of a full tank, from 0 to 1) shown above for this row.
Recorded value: 0.25
